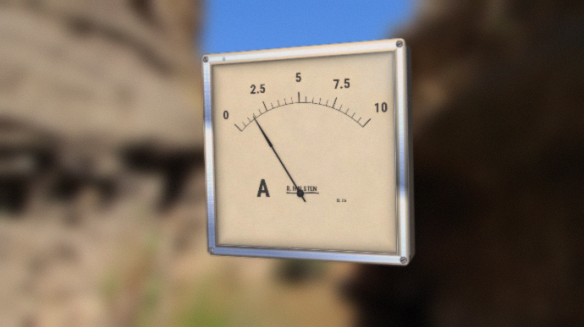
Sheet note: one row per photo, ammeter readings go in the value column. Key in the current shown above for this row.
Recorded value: 1.5 A
